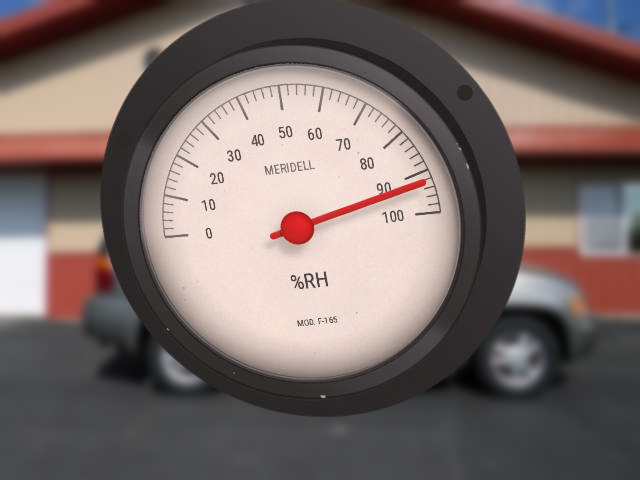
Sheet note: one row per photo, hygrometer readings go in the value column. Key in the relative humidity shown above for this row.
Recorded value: 92 %
